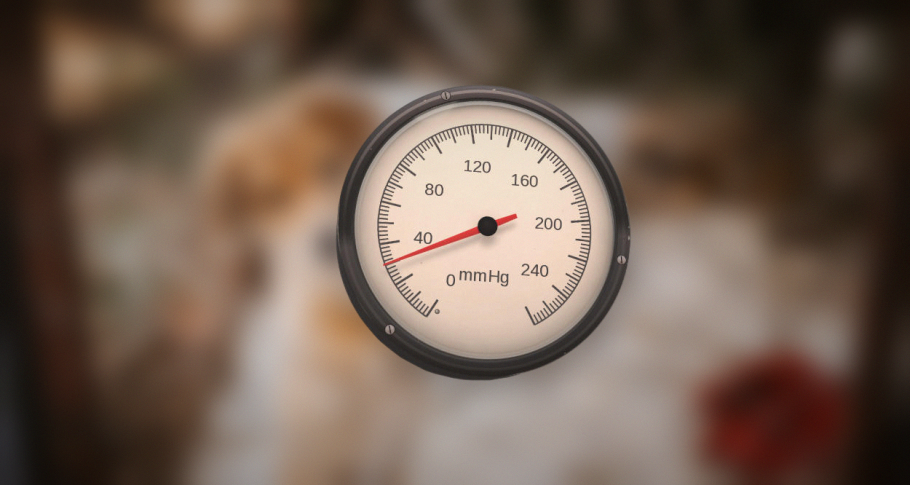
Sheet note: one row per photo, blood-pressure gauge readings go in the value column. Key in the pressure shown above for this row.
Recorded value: 30 mmHg
